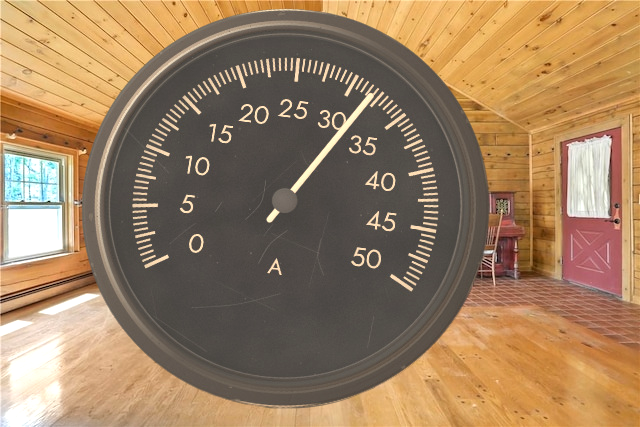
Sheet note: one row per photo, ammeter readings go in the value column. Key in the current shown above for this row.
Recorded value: 32 A
